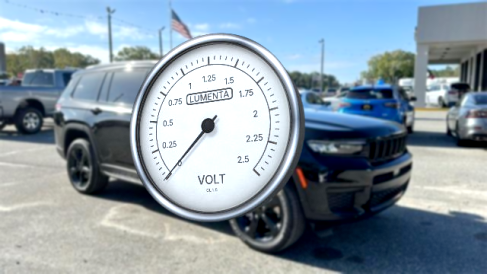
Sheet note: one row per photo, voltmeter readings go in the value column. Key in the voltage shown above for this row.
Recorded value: 0 V
